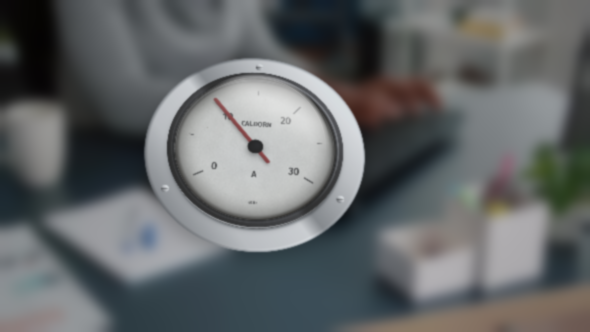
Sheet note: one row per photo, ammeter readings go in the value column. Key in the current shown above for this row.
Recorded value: 10 A
